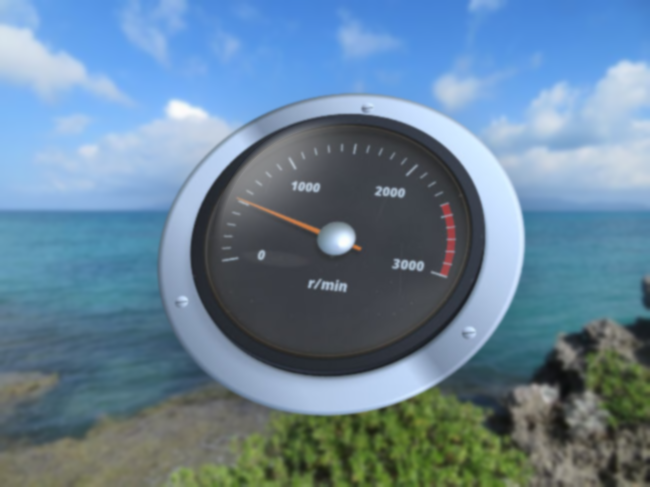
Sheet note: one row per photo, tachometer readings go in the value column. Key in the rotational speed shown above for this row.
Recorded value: 500 rpm
